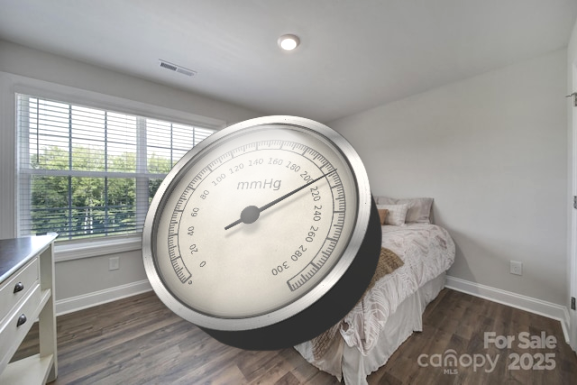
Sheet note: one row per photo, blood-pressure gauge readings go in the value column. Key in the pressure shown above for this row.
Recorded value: 210 mmHg
